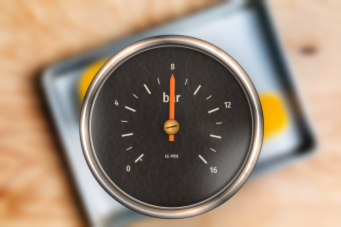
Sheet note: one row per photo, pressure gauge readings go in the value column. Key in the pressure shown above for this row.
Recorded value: 8 bar
